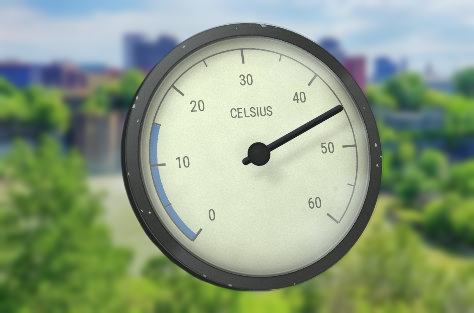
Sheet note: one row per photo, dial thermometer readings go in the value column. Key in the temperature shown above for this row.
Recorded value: 45 °C
